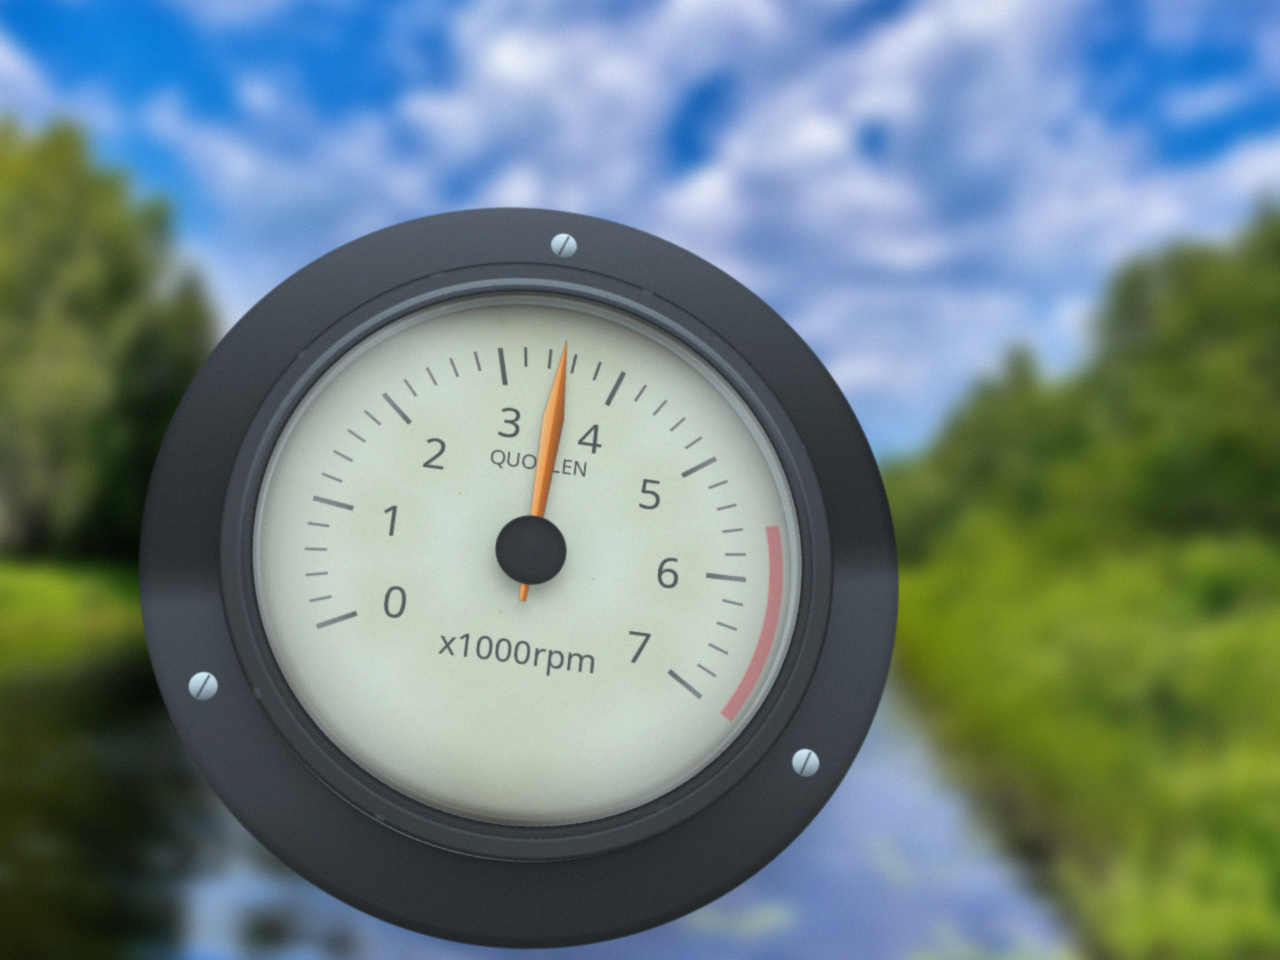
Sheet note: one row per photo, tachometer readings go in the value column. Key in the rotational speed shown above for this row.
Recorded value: 3500 rpm
